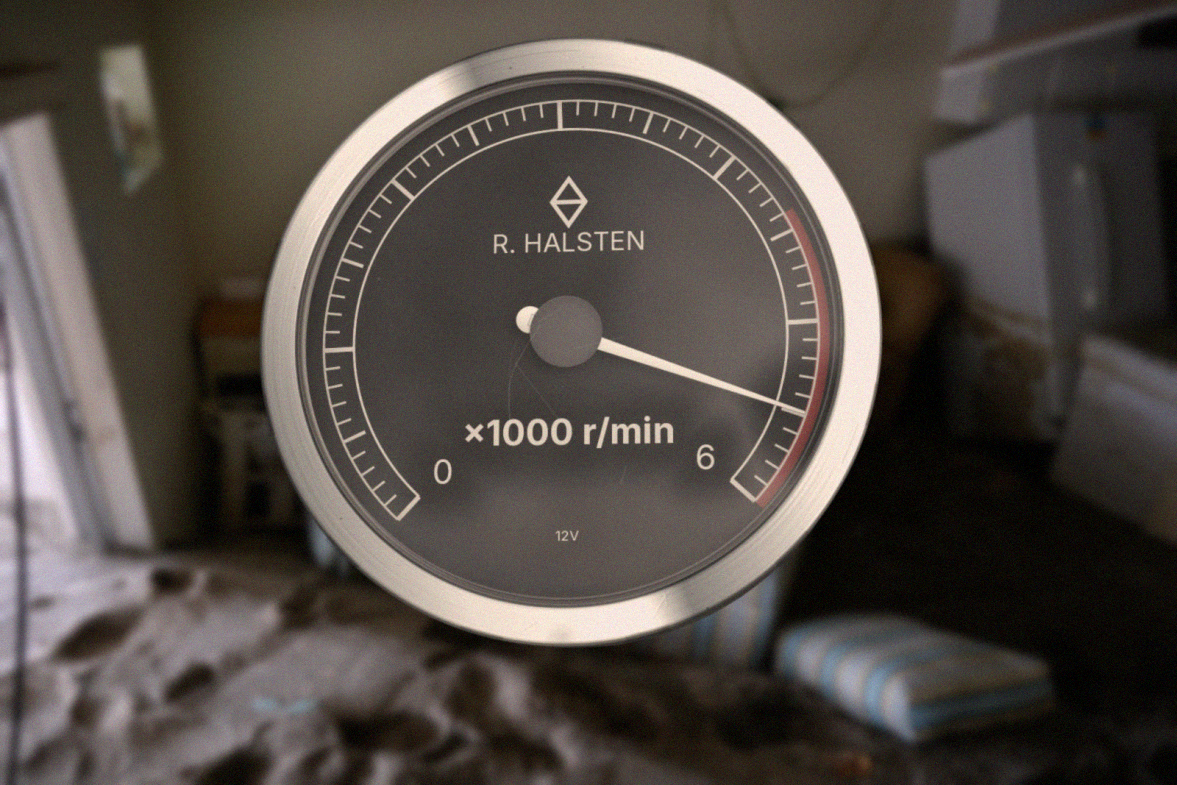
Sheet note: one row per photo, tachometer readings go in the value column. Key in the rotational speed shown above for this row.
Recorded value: 5500 rpm
